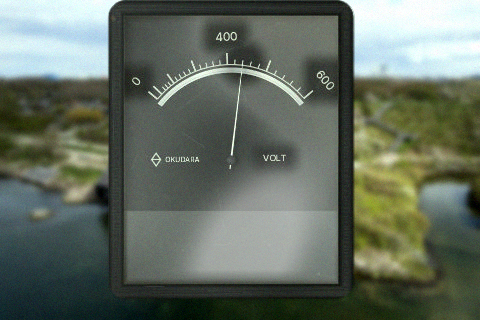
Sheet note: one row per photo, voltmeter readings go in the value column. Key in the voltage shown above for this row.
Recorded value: 440 V
